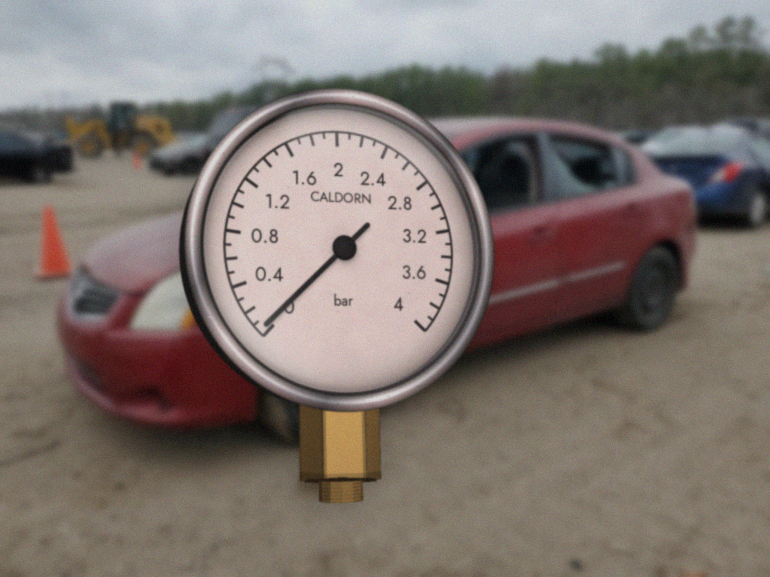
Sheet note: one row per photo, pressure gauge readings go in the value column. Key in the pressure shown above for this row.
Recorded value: 0.05 bar
